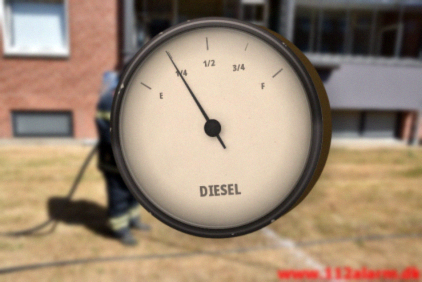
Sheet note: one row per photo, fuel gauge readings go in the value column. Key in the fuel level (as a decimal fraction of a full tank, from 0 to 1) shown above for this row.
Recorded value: 0.25
